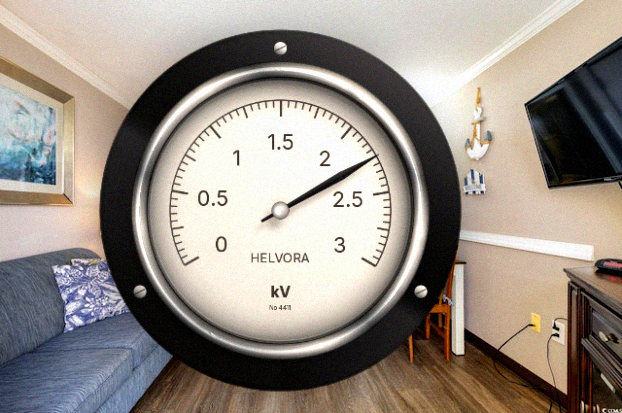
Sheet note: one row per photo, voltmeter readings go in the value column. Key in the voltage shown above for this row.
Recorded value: 2.25 kV
